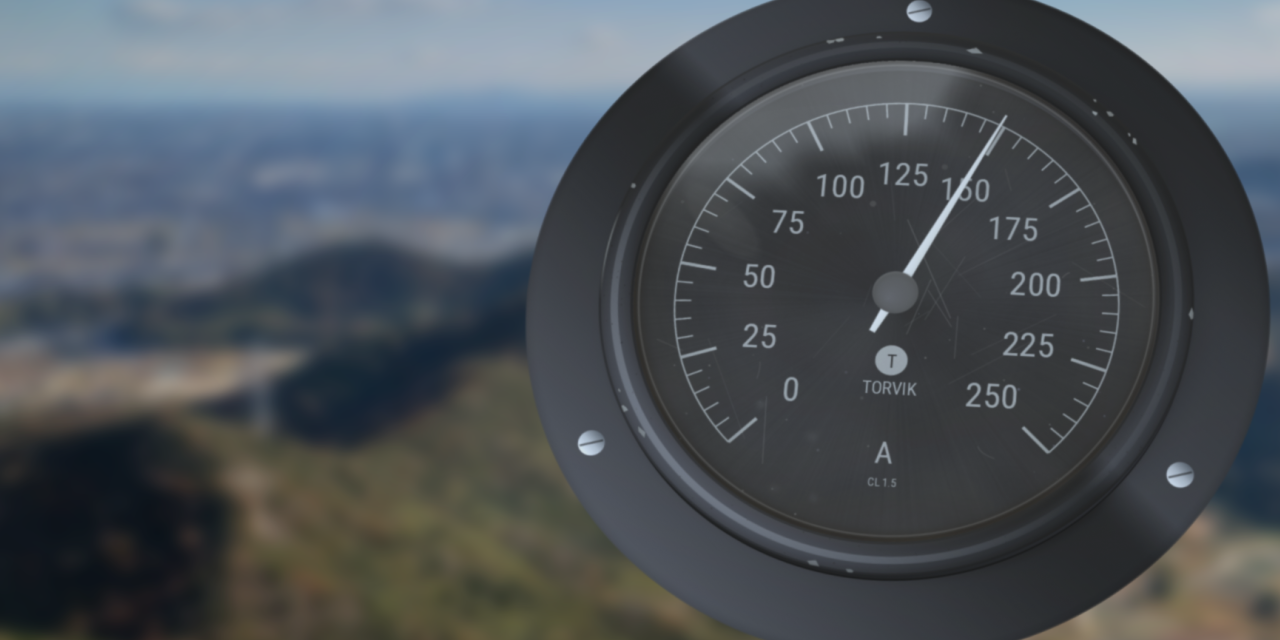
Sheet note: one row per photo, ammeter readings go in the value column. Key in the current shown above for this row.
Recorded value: 150 A
